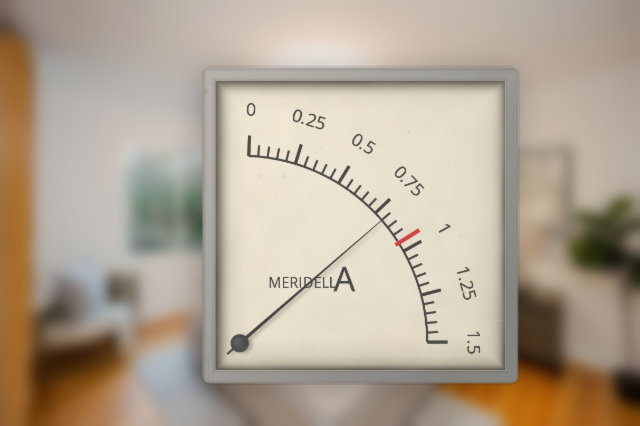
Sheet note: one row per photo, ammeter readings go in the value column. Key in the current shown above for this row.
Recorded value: 0.8 A
